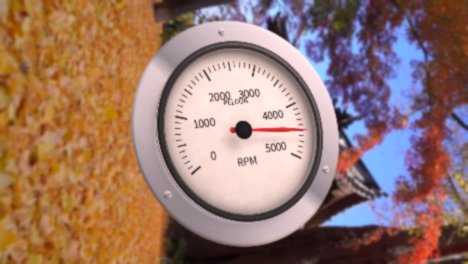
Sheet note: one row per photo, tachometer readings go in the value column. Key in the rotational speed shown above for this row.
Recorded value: 4500 rpm
